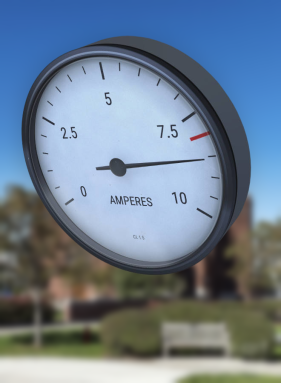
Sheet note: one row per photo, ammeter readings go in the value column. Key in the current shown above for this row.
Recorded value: 8.5 A
